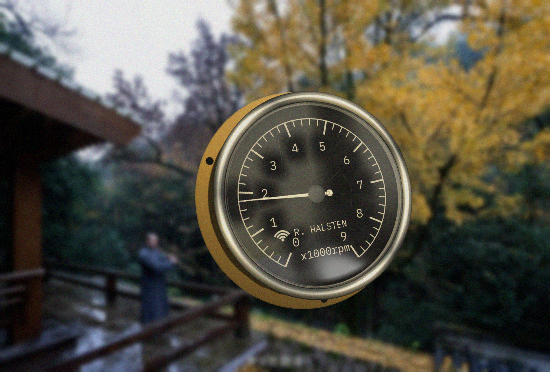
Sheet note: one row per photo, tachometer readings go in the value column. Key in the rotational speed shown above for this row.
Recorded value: 1800 rpm
